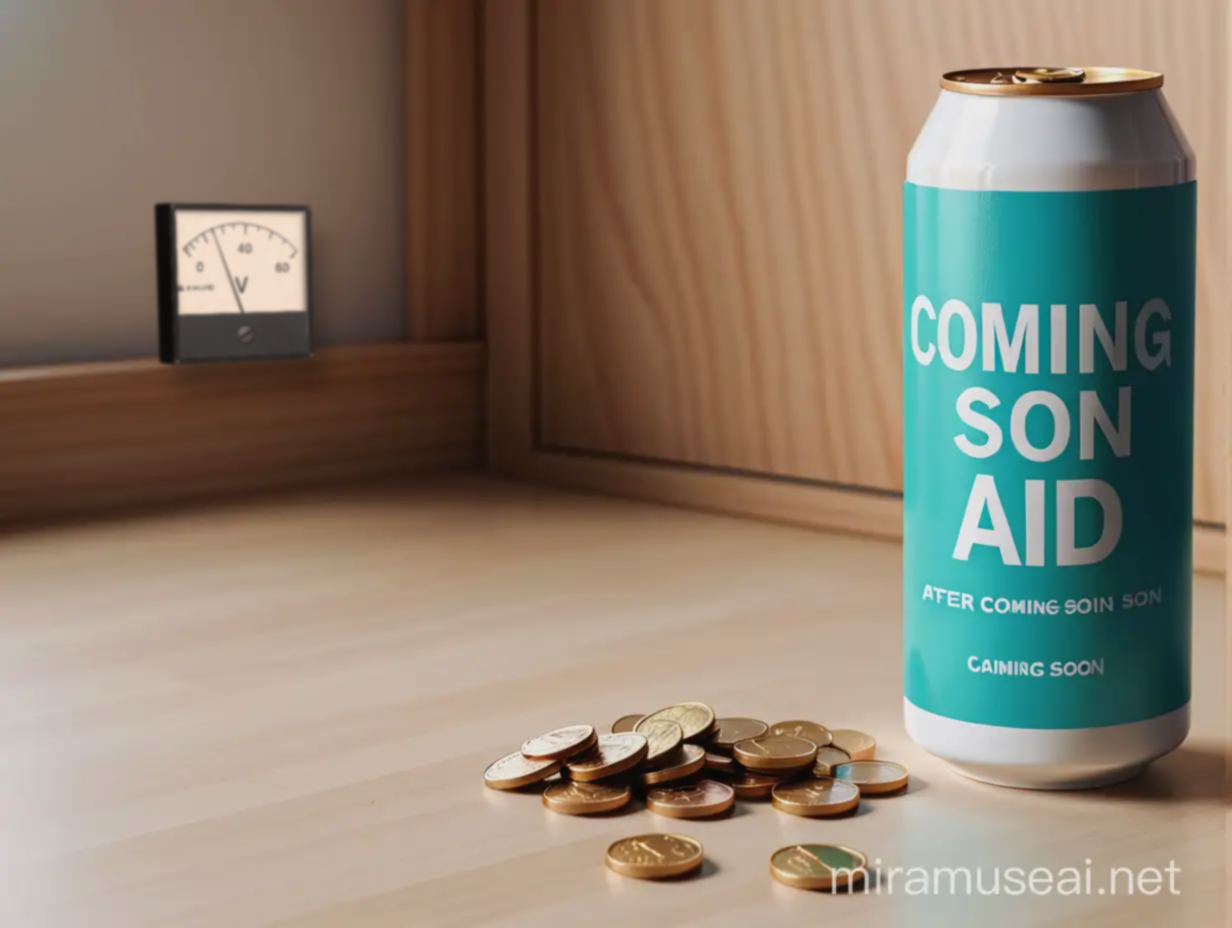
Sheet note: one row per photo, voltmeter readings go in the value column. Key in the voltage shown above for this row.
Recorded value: 25 V
